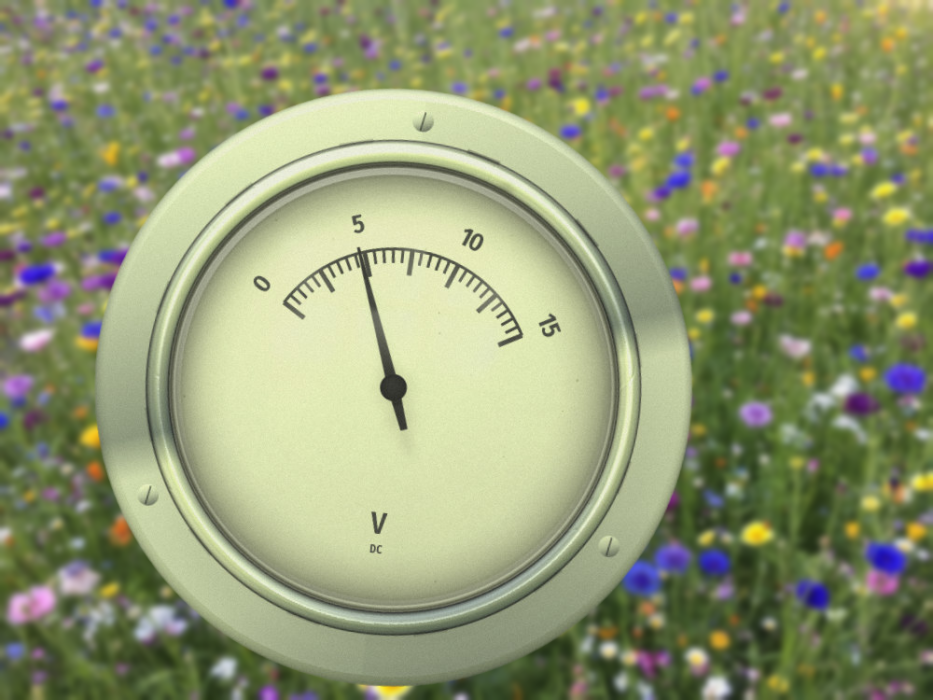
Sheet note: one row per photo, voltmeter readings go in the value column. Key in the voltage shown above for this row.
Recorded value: 4.75 V
